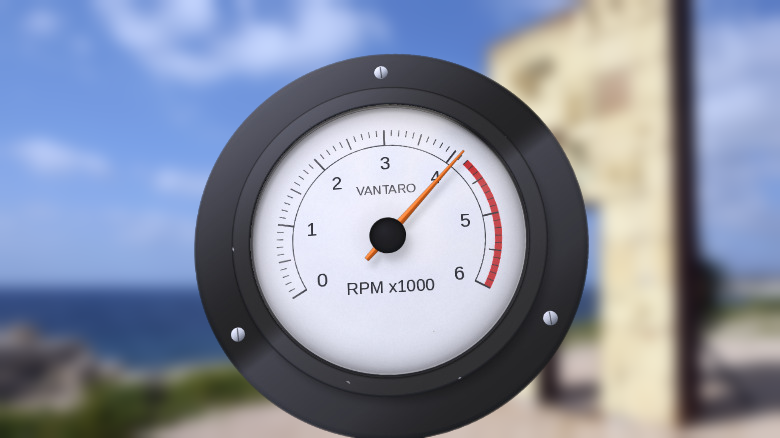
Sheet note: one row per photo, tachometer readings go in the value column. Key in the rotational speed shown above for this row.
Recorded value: 4100 rpm
